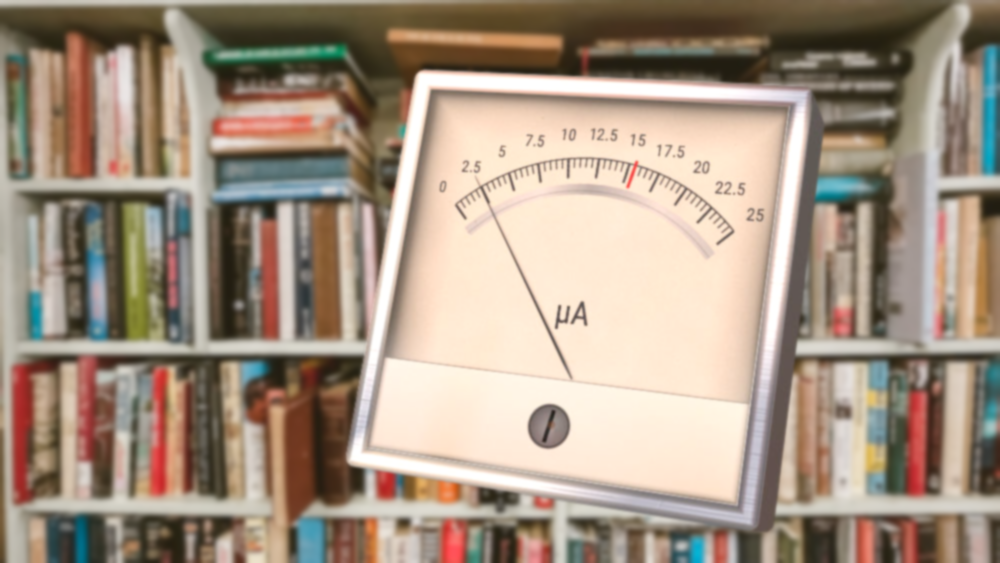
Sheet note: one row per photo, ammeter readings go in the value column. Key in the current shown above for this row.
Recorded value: 2.5 µA
